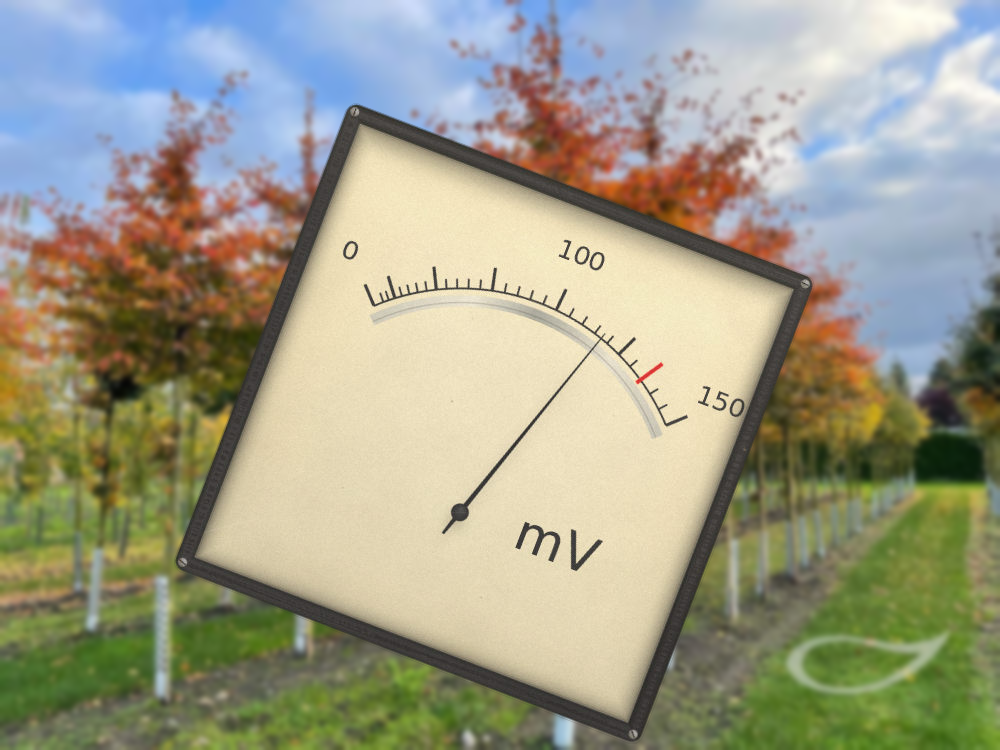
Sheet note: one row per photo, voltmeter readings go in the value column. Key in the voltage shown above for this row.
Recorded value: 117.5 mV
